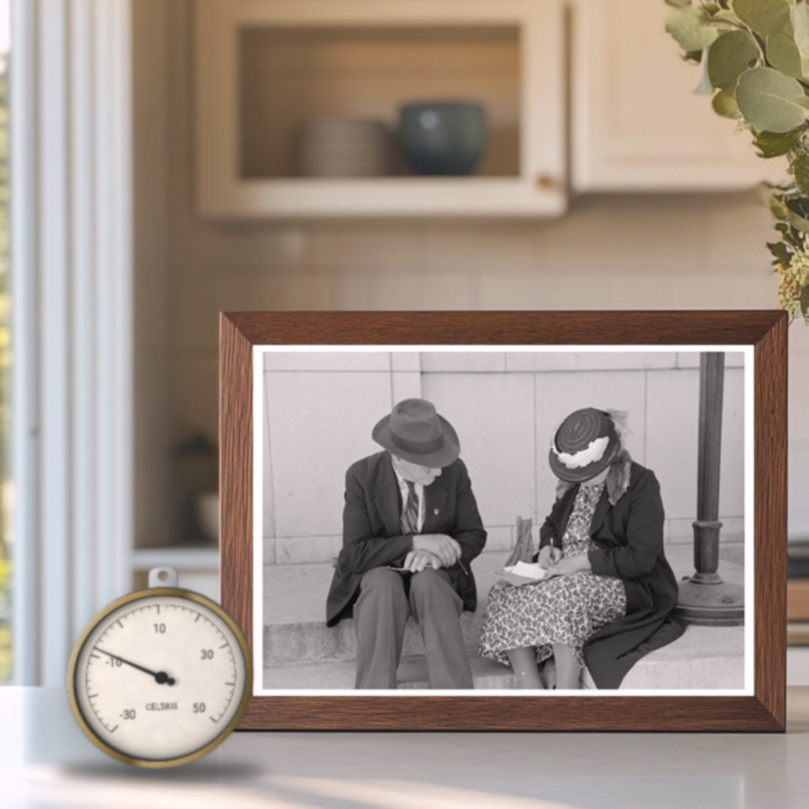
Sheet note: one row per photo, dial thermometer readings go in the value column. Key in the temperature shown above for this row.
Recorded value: -8 °C
